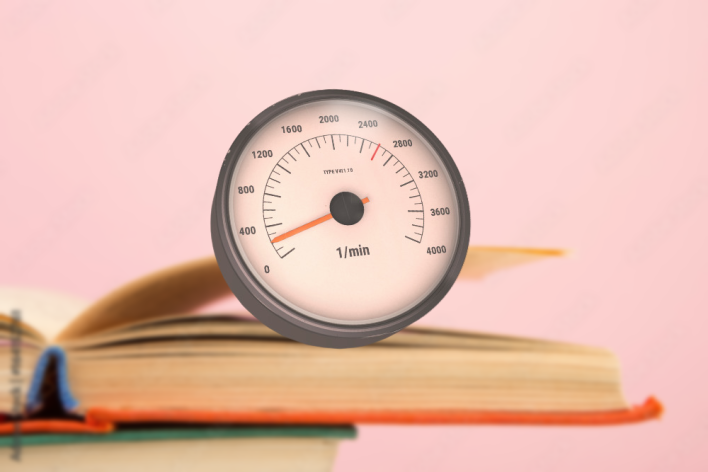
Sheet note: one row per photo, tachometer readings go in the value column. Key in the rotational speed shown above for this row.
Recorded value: 200 rpm
